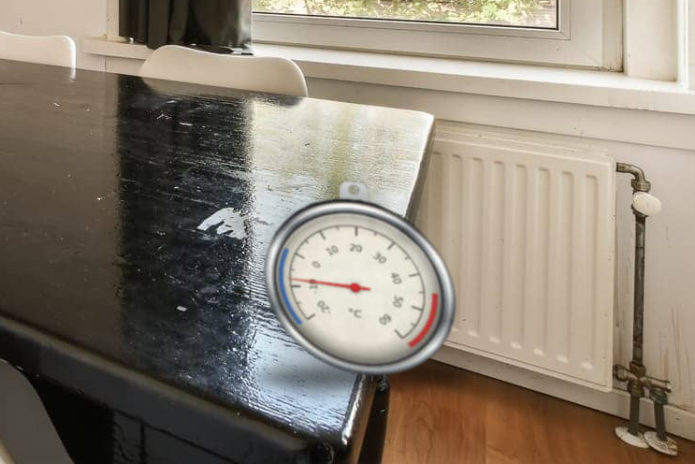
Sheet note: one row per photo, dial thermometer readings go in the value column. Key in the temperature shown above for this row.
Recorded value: -7.5 °C
